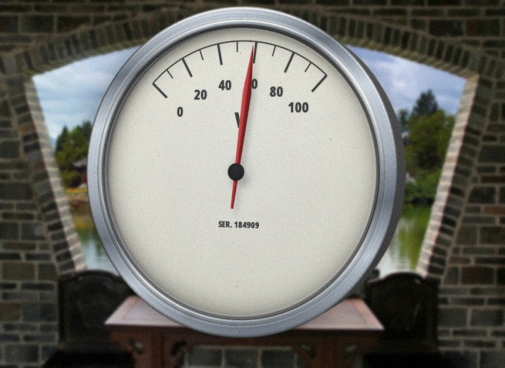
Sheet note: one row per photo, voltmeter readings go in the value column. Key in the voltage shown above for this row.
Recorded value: 60 V
